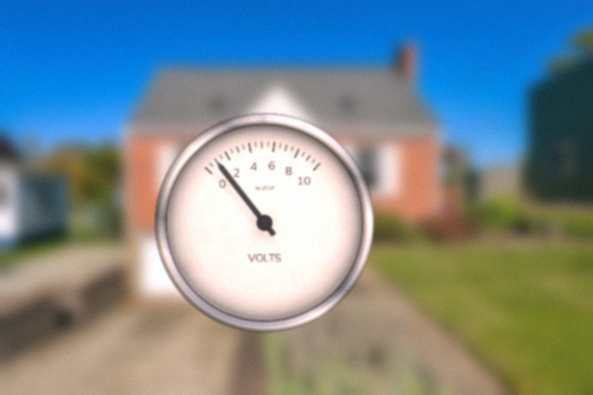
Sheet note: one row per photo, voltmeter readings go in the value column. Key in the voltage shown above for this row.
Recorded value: 1 V
